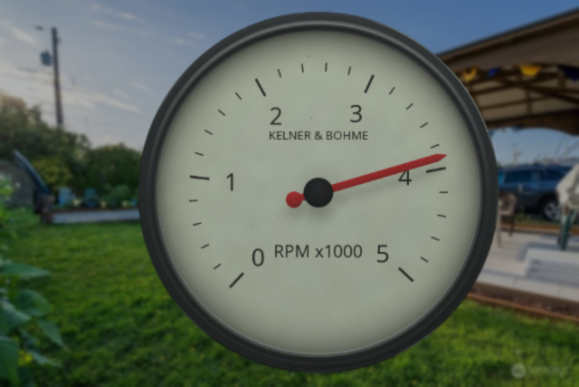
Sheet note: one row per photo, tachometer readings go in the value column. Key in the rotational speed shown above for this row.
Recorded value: 3900 rpm
